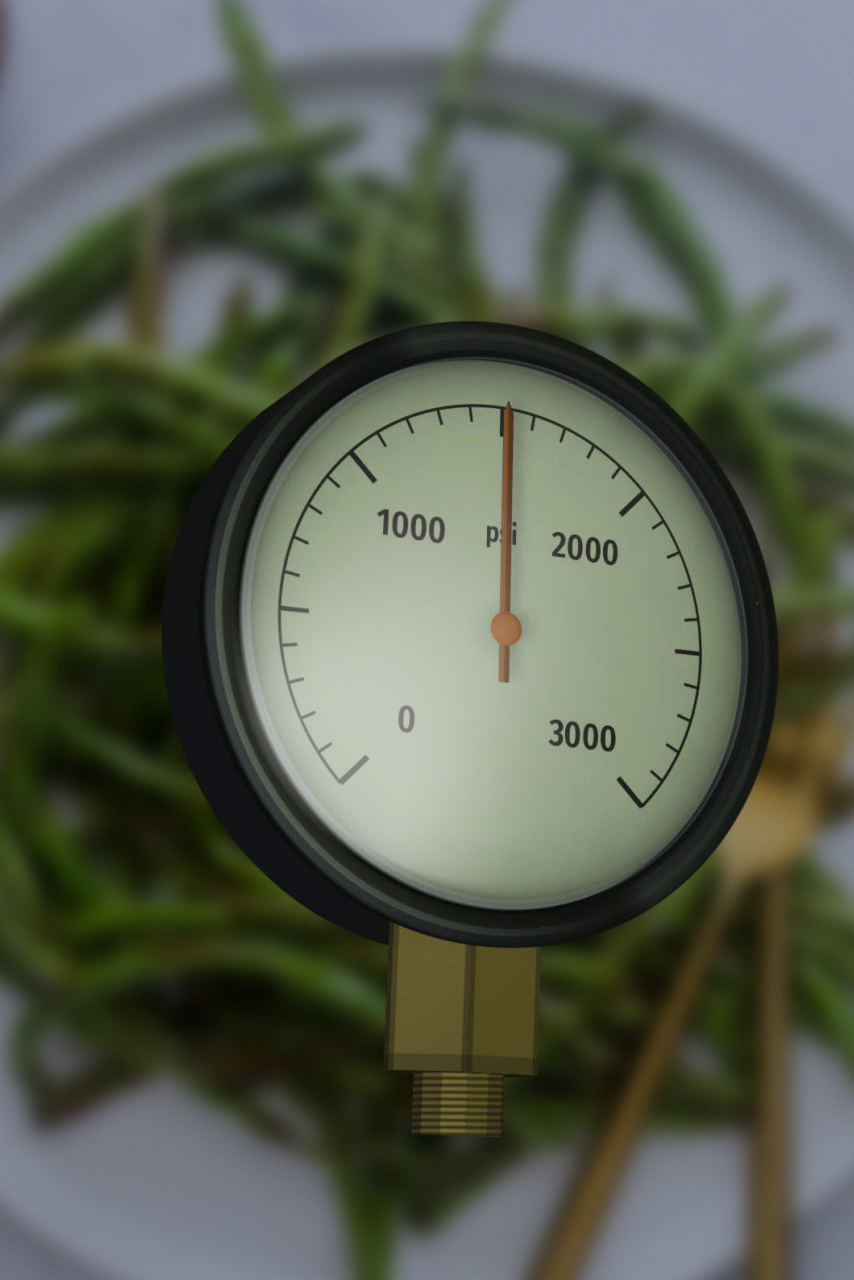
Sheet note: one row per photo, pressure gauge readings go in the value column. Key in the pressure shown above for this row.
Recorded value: 1500 psi
